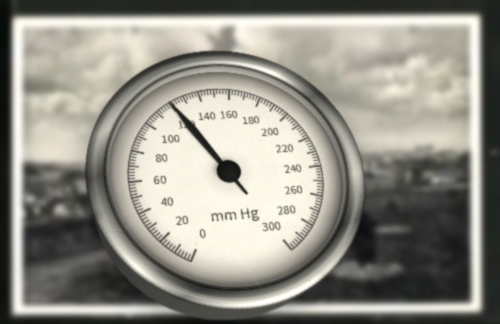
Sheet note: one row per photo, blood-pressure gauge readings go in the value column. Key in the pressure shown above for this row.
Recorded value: 120 mmHg
